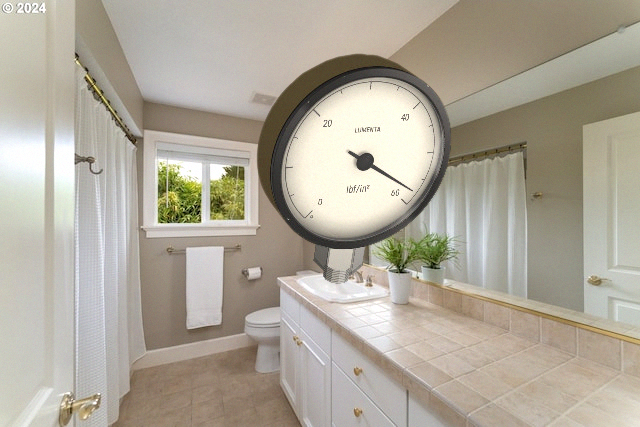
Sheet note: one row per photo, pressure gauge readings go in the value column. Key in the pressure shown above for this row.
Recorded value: 57.5 psi
